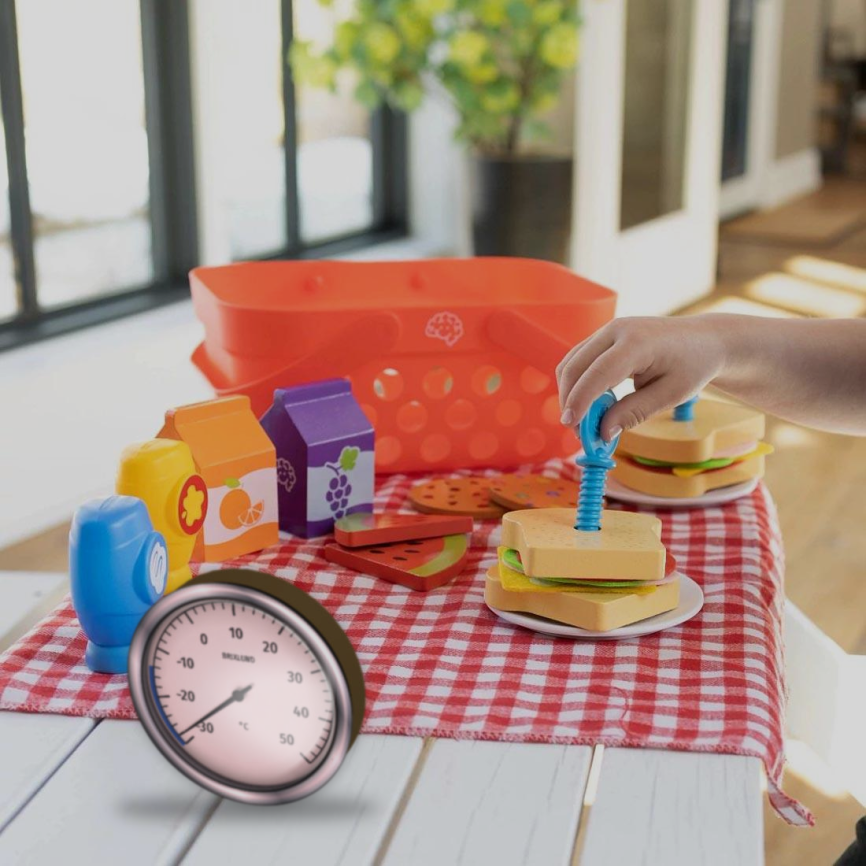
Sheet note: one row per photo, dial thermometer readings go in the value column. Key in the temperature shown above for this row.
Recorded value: -28 °C
